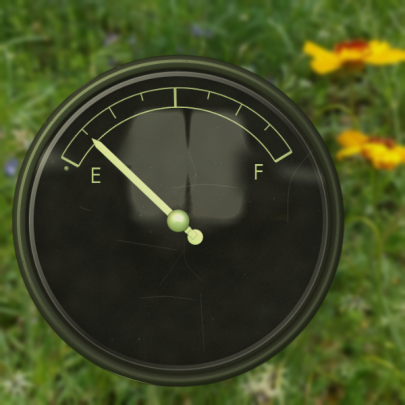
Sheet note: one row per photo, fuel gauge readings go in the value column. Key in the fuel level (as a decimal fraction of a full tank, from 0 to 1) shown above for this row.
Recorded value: 0.125
